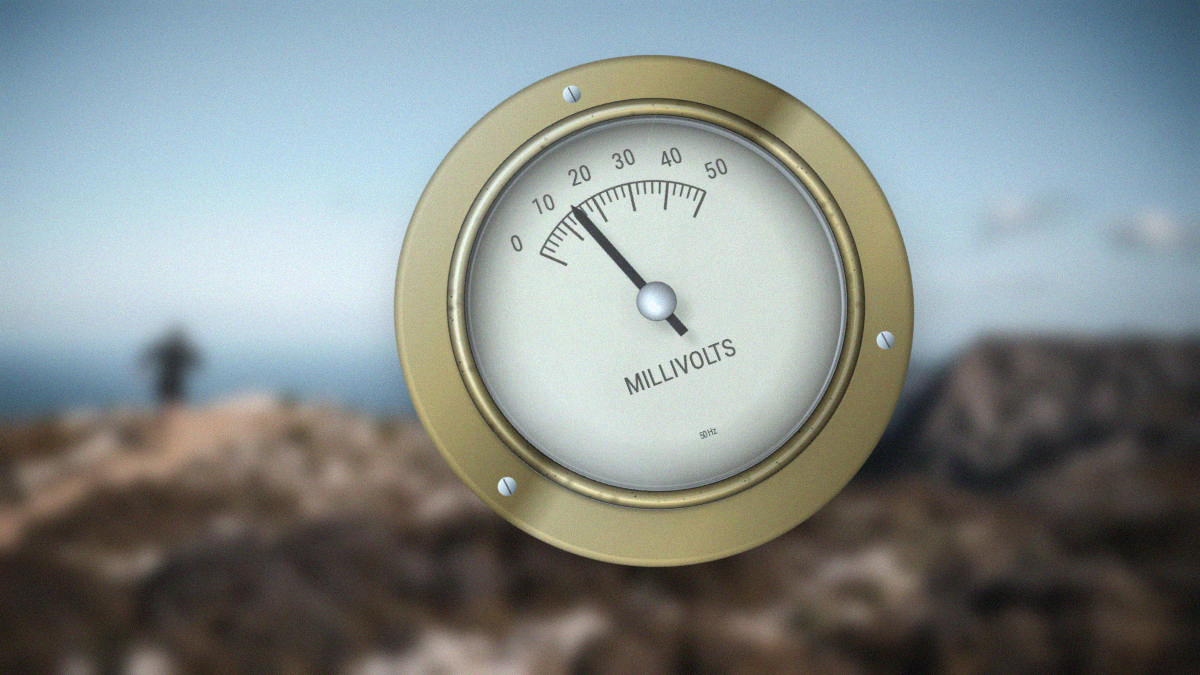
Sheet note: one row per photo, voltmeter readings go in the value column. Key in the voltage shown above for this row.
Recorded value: 14 mV
